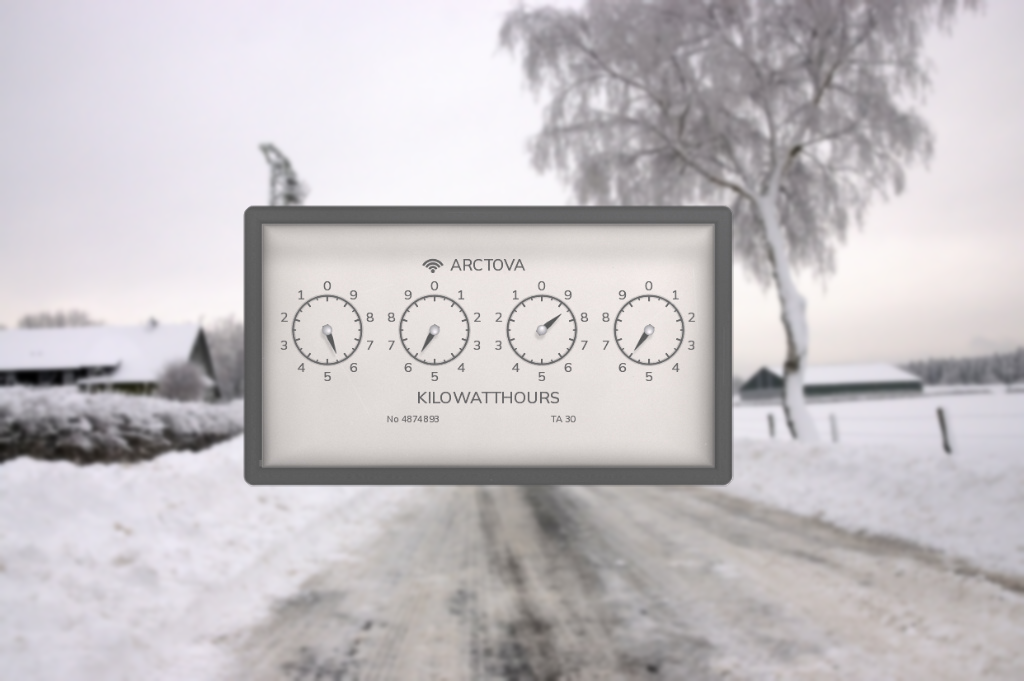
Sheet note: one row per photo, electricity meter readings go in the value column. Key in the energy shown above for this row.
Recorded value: 5586 kWh
